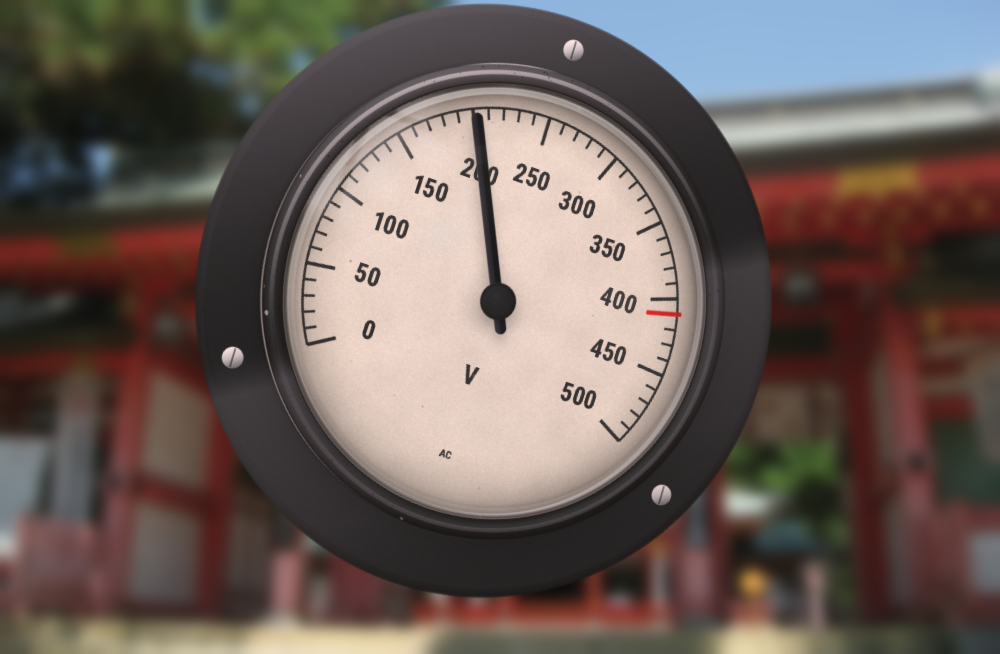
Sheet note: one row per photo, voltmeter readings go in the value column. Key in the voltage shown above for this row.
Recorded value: 200 V
